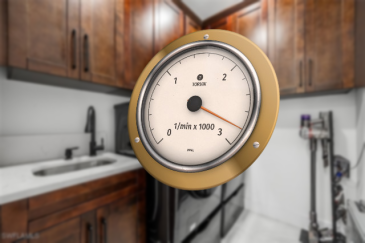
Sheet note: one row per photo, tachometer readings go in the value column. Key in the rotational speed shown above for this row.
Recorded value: 2800 rpm
